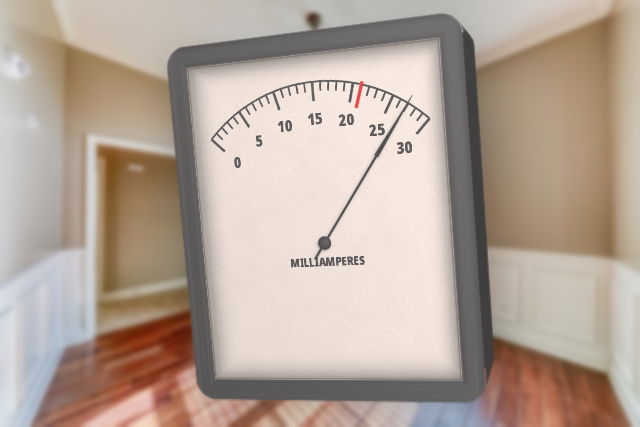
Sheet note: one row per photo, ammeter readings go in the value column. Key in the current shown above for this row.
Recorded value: 27 mA
